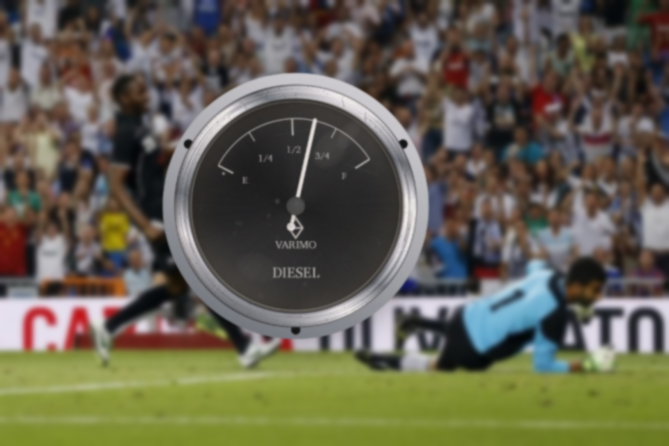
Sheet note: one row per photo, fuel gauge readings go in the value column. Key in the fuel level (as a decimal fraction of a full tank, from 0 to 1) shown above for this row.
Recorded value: 0.625
